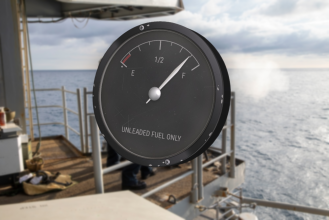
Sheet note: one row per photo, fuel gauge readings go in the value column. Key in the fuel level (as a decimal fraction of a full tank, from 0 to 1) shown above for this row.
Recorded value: 0.875
